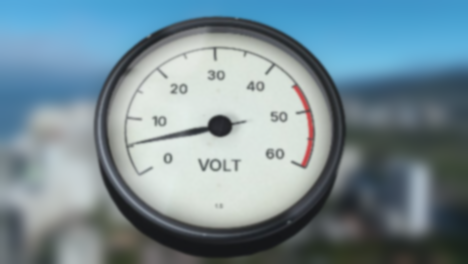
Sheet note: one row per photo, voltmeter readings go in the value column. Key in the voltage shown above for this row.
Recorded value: 5 V
